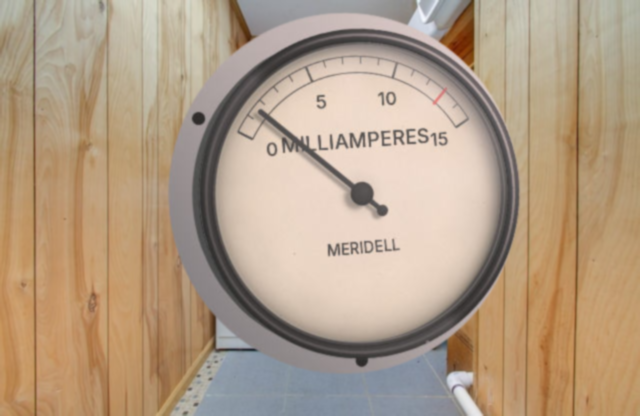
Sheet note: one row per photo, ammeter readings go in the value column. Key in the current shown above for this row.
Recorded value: 1.5 mA
